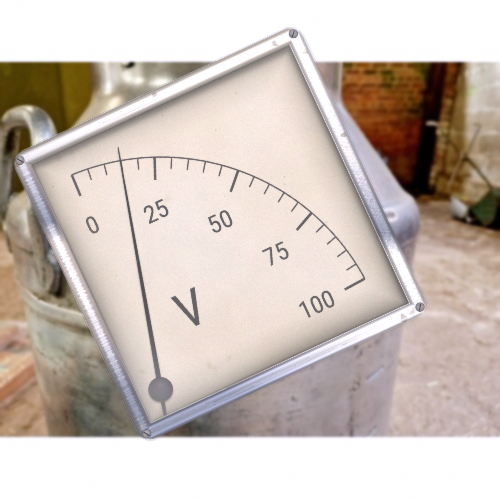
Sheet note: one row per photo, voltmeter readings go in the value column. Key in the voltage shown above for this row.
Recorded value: 15 V
